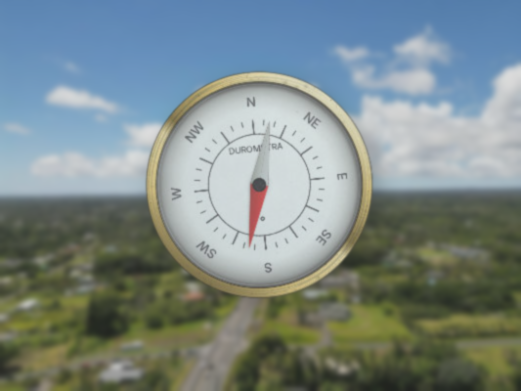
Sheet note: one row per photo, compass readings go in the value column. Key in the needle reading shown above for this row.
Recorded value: 195 °
